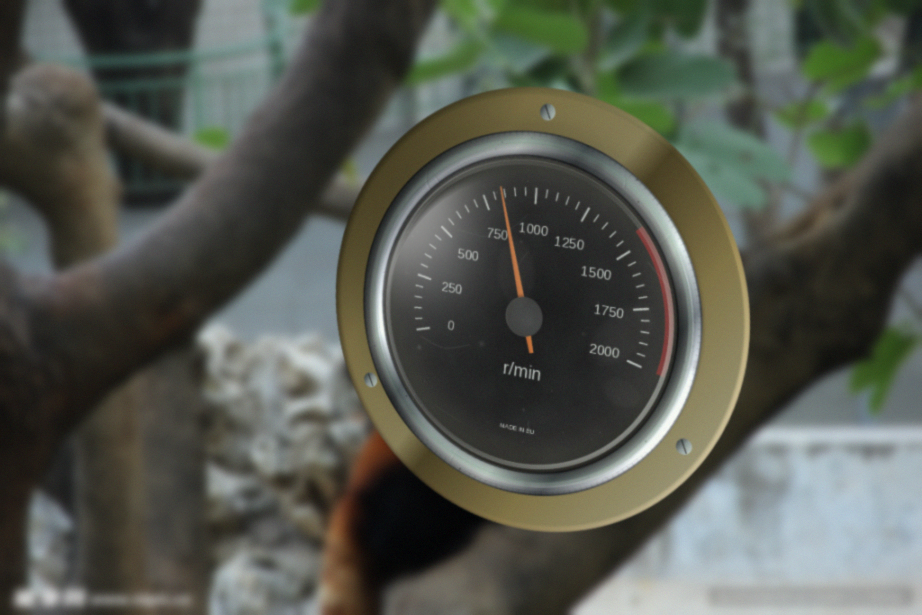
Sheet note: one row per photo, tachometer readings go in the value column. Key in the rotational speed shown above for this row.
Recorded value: 850 rpm
